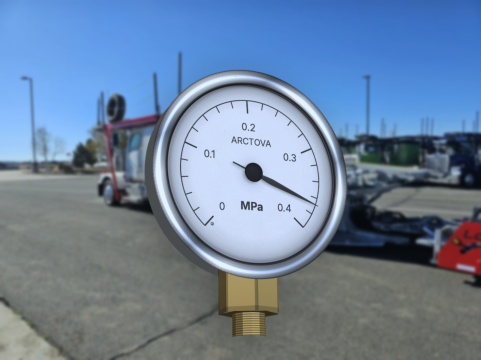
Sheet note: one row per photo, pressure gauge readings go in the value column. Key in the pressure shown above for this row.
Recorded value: 0.37 MPa
